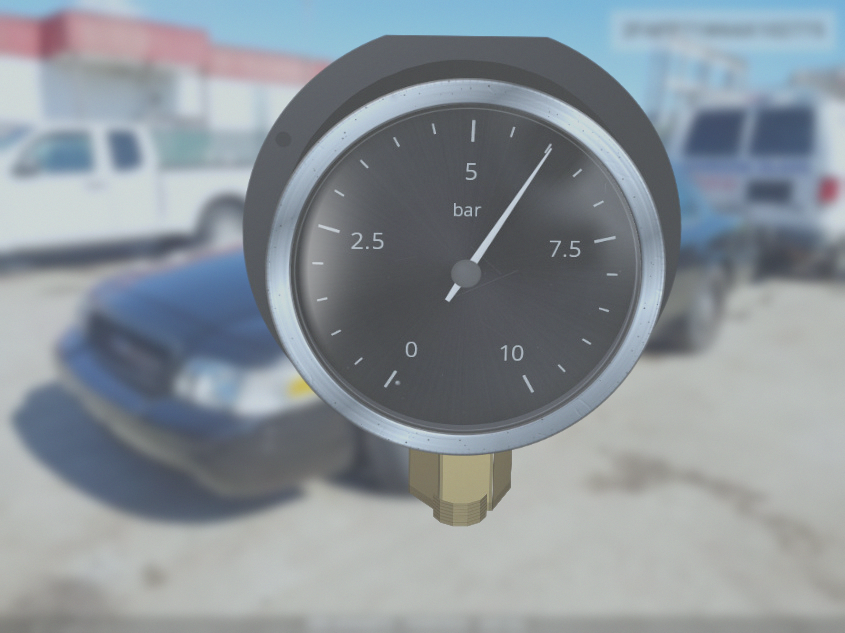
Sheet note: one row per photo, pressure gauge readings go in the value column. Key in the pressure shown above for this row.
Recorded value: 6 bar
